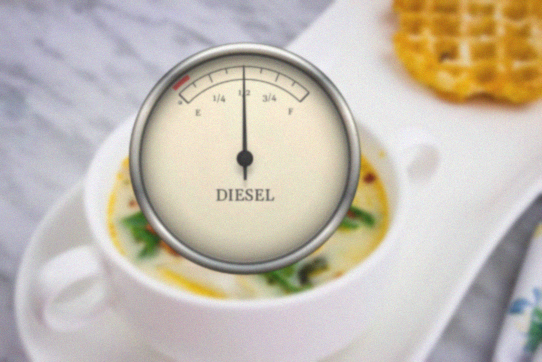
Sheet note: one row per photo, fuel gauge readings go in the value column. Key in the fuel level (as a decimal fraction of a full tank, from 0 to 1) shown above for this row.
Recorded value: 0.5
